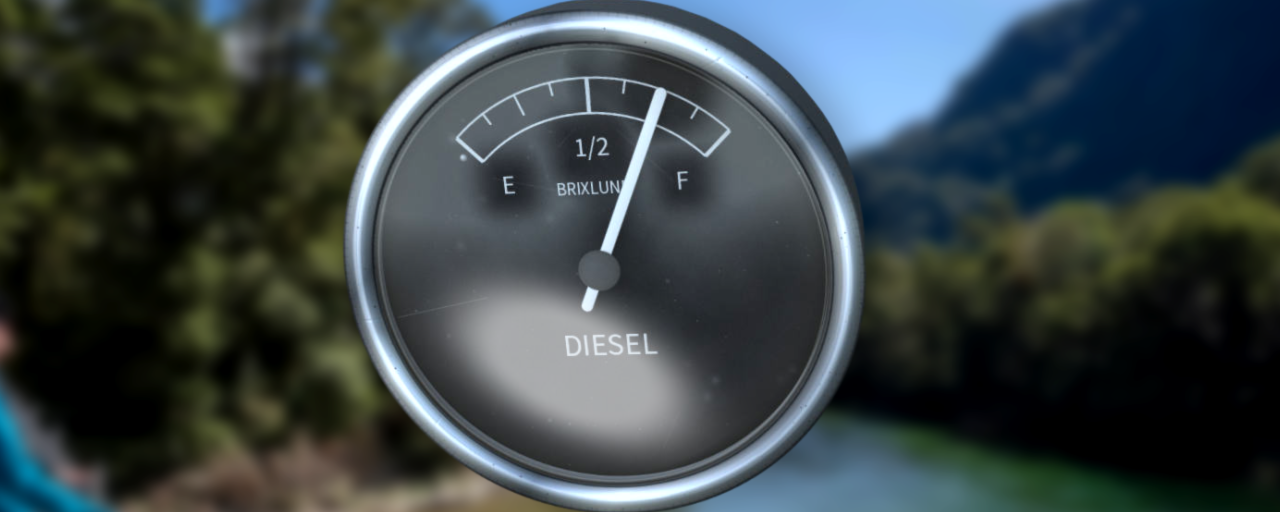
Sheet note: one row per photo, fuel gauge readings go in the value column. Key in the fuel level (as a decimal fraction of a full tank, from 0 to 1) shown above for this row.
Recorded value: 0.75
